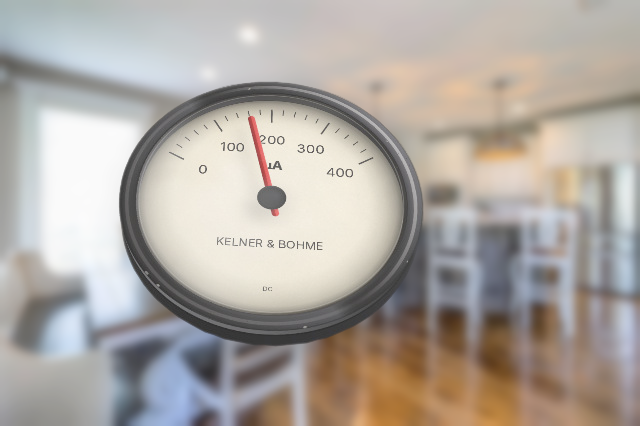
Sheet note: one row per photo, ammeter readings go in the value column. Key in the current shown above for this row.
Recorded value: 160 µA
